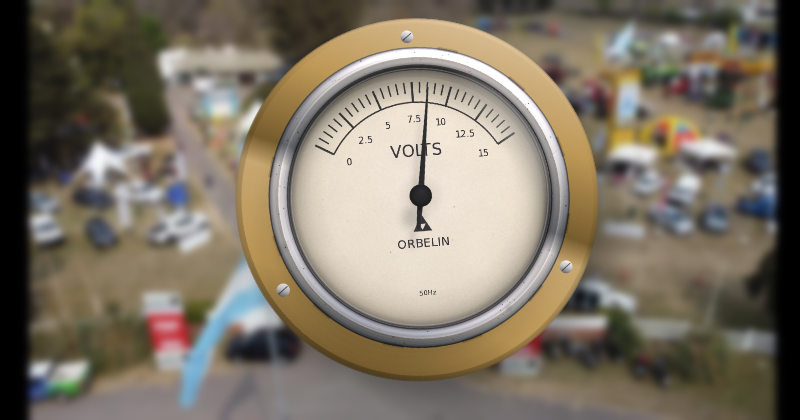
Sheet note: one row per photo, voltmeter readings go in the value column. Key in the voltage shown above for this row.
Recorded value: 8.5 V
